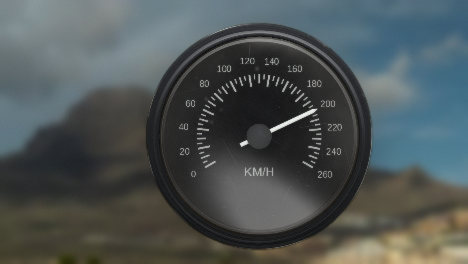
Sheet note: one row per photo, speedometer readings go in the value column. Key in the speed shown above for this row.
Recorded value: 200 km/h
